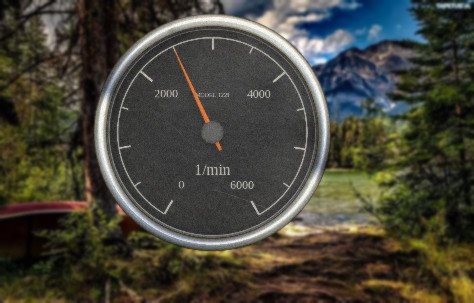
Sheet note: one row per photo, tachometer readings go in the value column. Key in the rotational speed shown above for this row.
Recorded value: 2500 rpm
